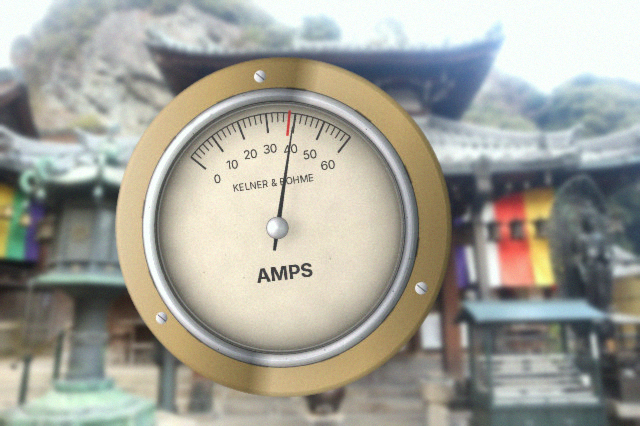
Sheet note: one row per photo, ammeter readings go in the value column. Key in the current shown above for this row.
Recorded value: 40 A
